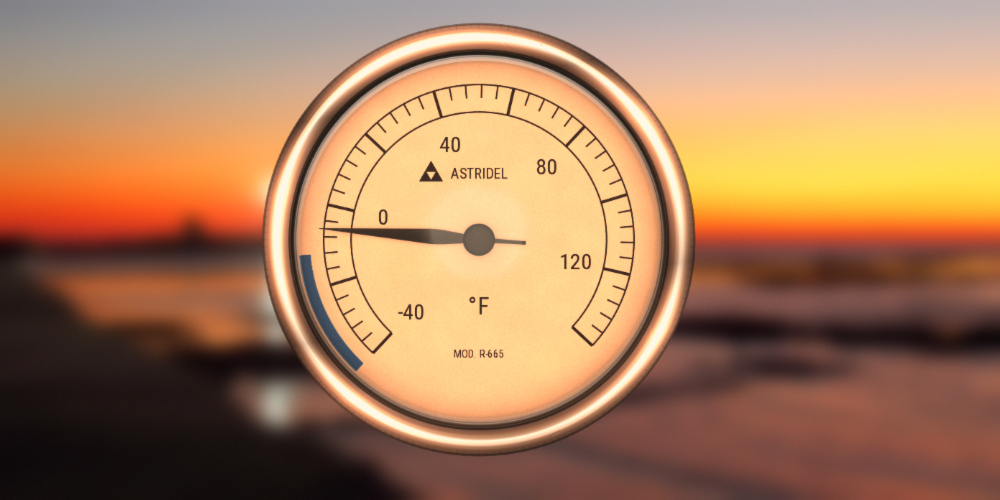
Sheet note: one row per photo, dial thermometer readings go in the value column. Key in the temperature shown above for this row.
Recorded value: -6 °F
